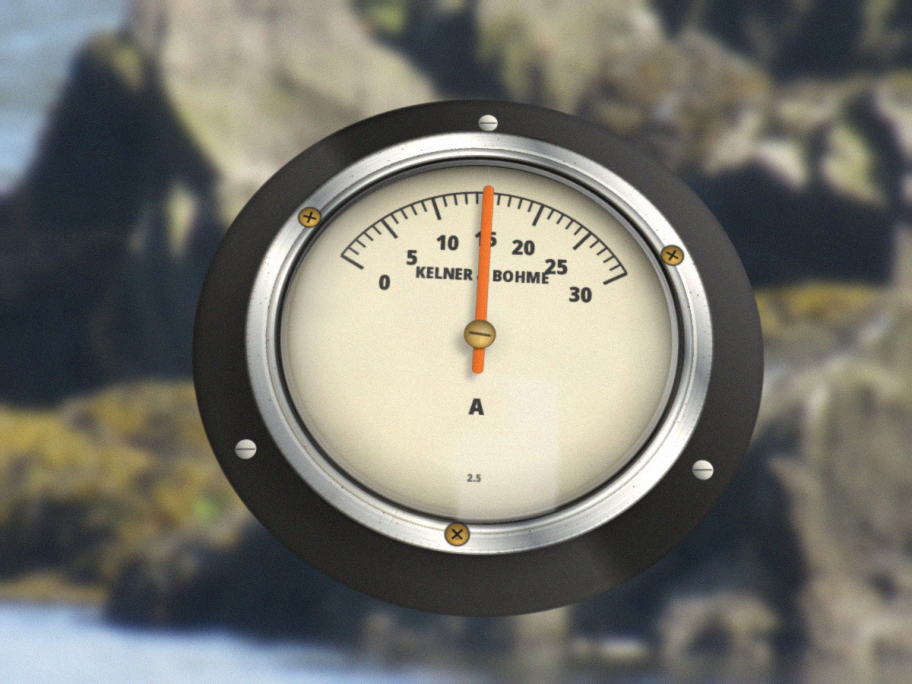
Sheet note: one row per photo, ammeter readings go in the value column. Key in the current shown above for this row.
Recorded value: 15 A
